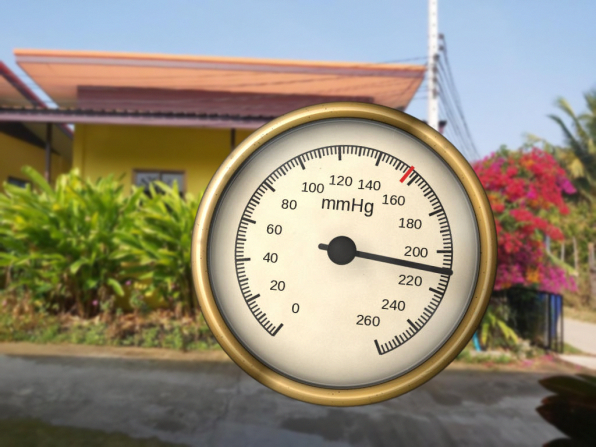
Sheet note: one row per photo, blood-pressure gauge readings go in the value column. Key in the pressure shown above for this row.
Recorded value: 210 mmHg
